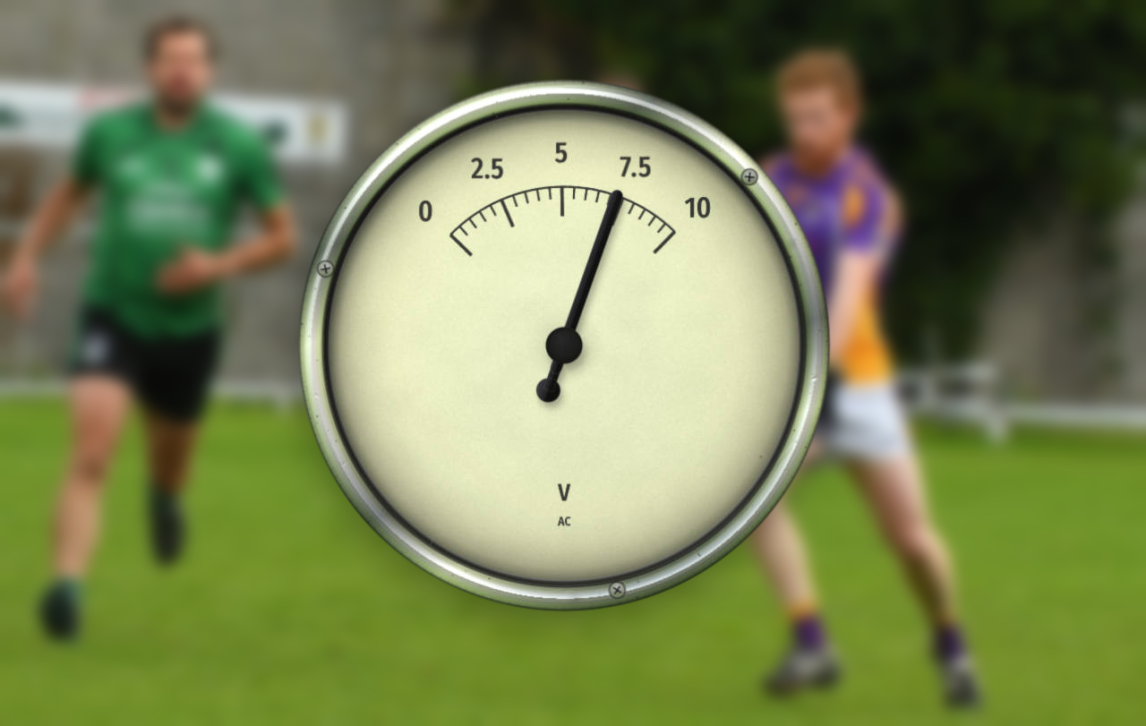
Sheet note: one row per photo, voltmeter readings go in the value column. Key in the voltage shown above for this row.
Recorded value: 7.25 V
